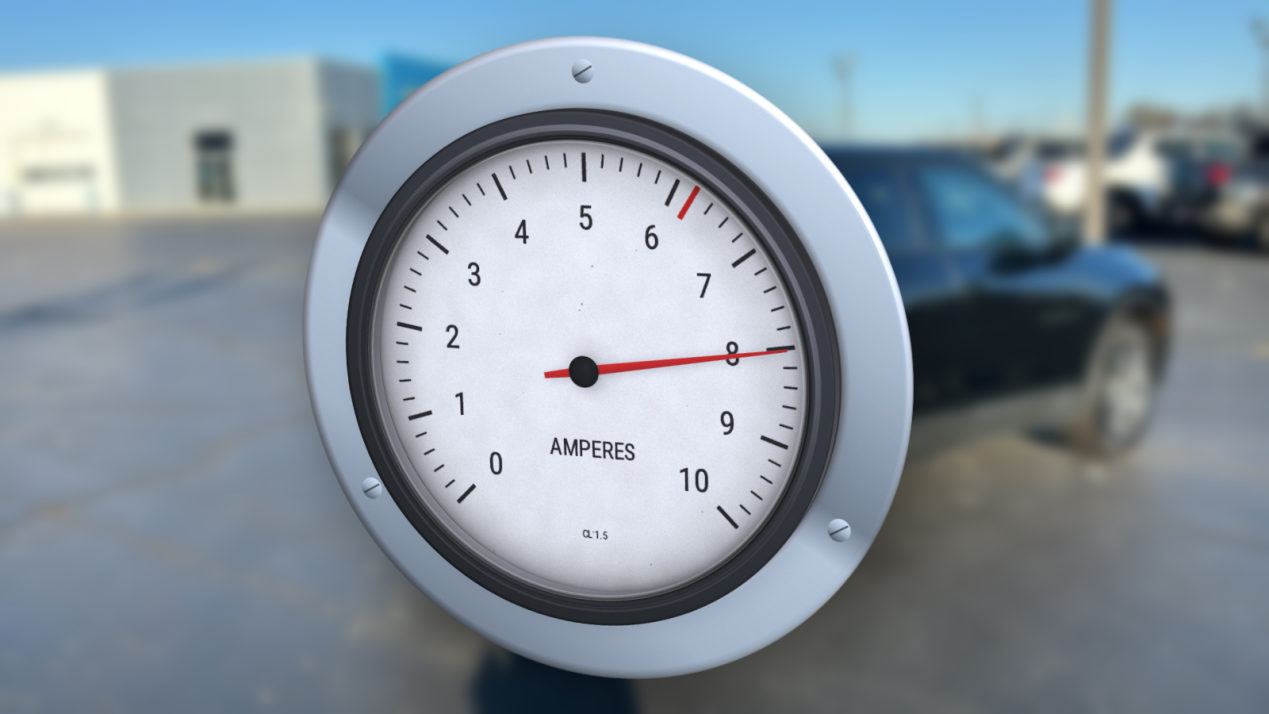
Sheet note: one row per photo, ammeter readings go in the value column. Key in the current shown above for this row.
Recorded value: 8 A
